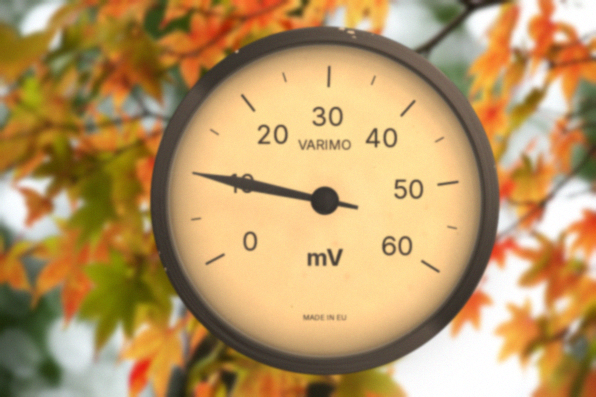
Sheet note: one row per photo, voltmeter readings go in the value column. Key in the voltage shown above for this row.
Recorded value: 10 mV
